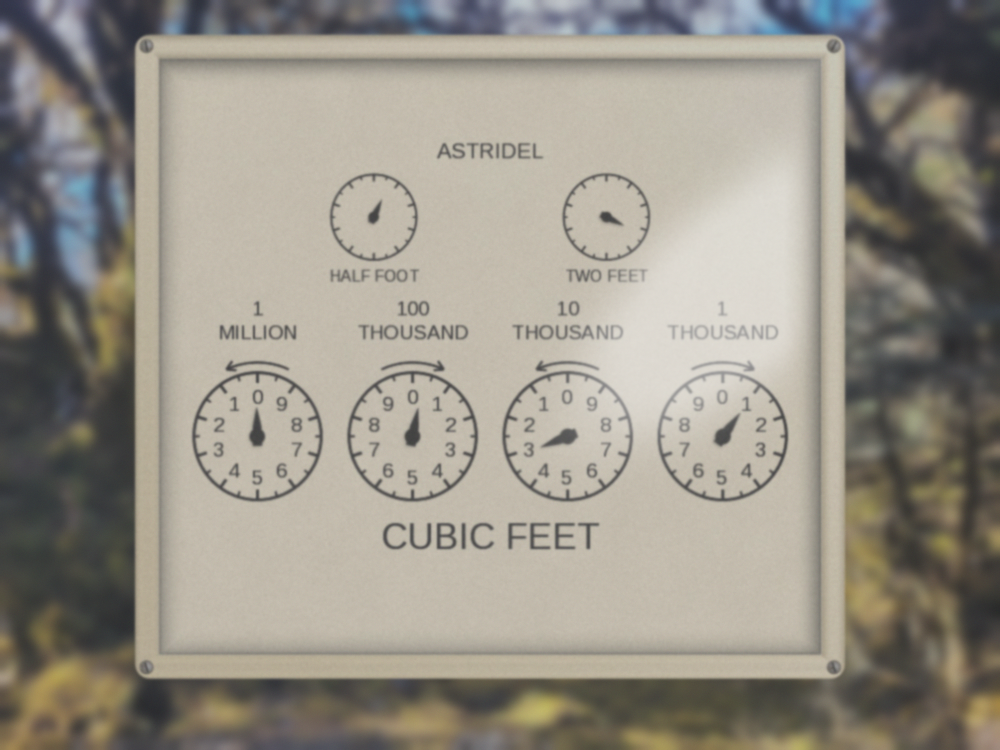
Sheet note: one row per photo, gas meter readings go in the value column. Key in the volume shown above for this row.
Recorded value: 3100 ft³
